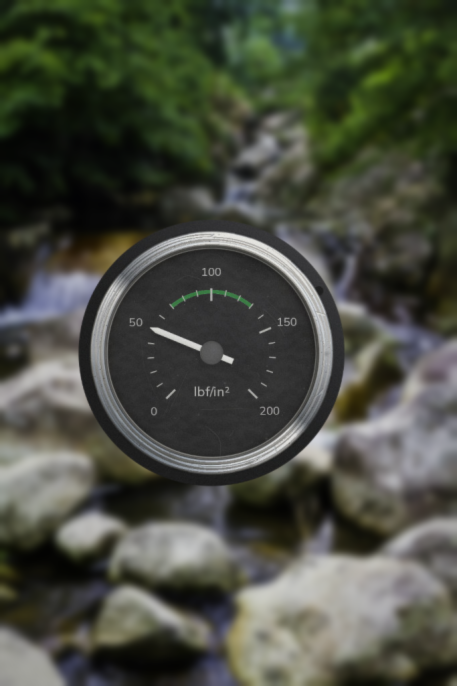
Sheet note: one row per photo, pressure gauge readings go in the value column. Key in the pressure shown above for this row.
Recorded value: 50 psi
